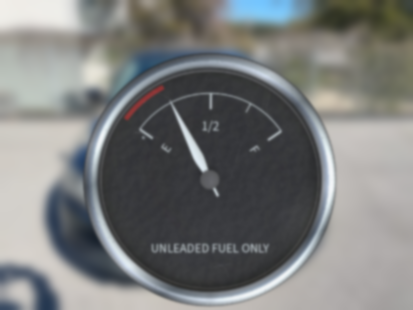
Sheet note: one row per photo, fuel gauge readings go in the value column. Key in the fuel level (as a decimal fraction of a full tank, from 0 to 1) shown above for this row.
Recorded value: 0.25
